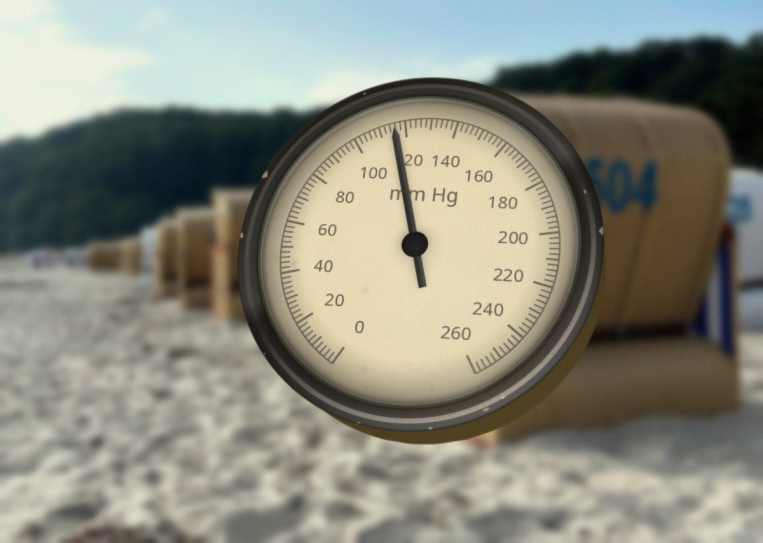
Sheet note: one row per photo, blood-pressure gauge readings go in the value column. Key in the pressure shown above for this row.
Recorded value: 116 mmHg
